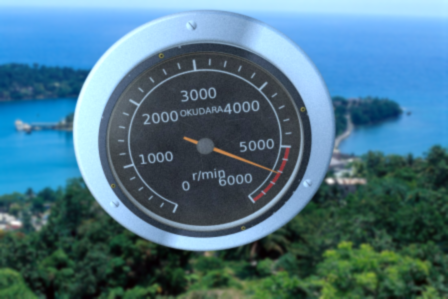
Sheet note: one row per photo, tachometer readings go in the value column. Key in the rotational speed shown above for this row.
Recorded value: 5400 rpm
